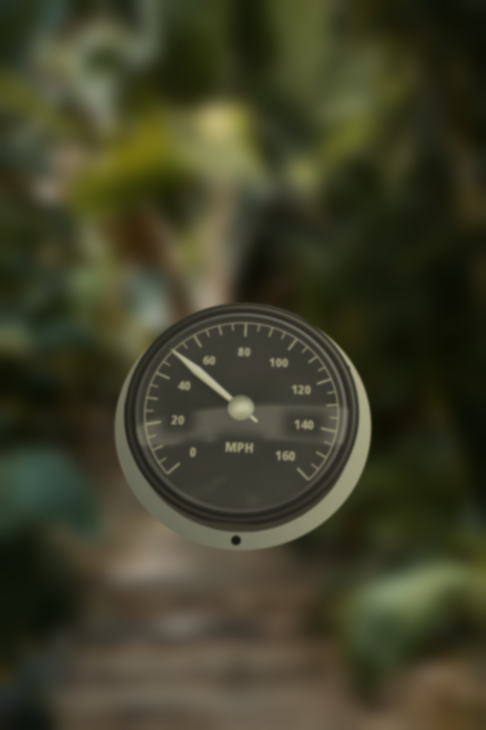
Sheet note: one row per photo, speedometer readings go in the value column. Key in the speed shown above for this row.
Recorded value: 50 mph
